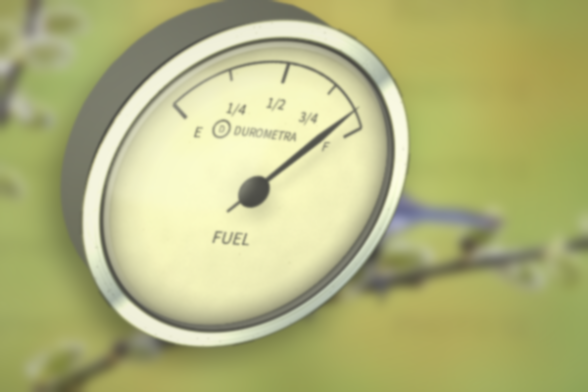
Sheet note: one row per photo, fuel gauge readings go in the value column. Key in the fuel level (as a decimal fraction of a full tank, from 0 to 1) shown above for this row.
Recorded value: 0.875
